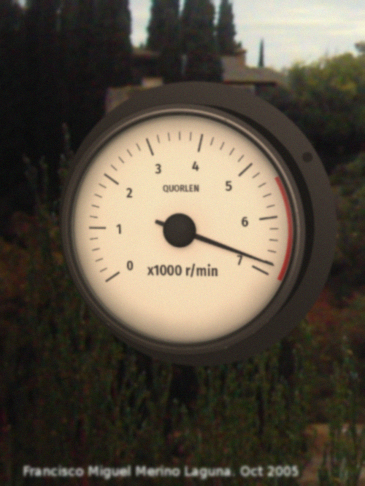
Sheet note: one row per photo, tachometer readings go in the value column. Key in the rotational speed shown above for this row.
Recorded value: 6800 rpm
